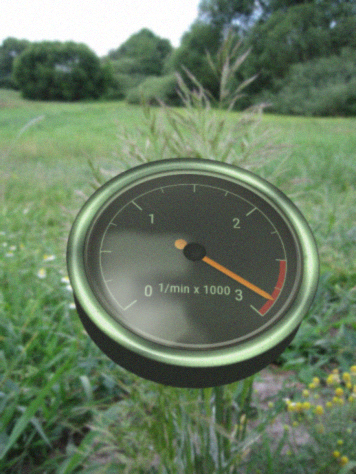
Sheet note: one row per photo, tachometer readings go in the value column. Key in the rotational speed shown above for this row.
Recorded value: 2875 rpm
